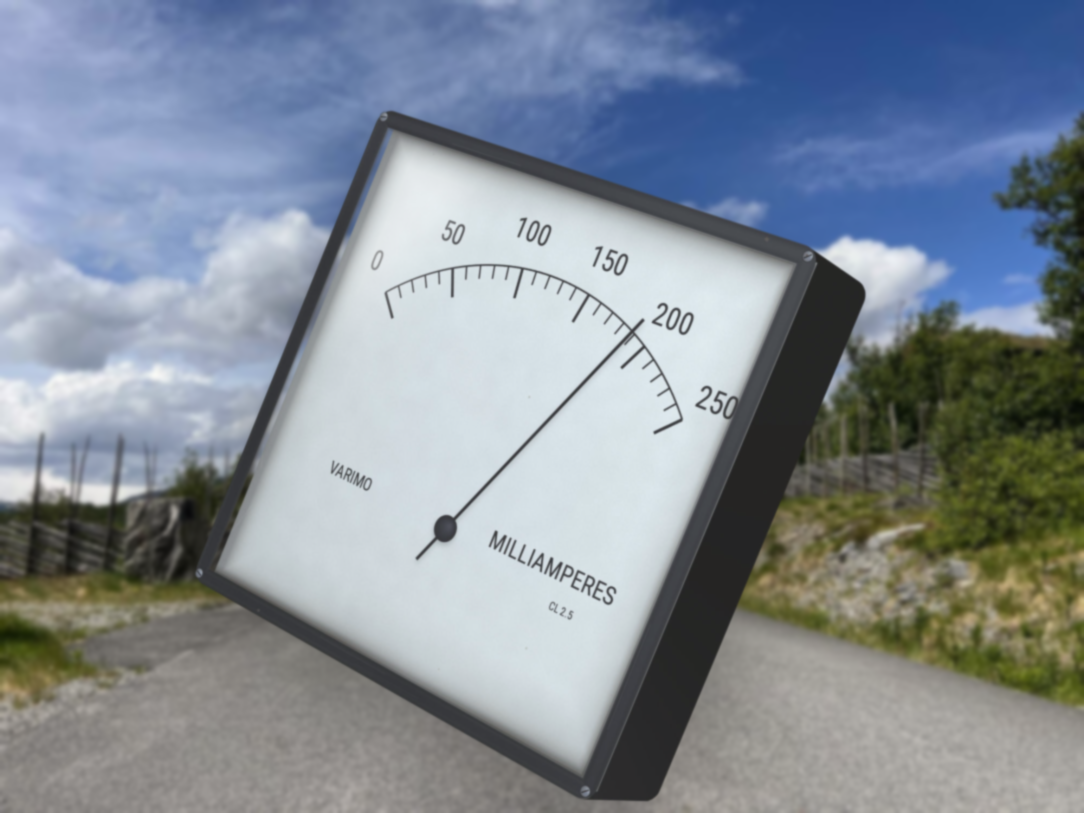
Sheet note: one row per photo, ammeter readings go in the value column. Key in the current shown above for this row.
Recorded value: 190 mA
